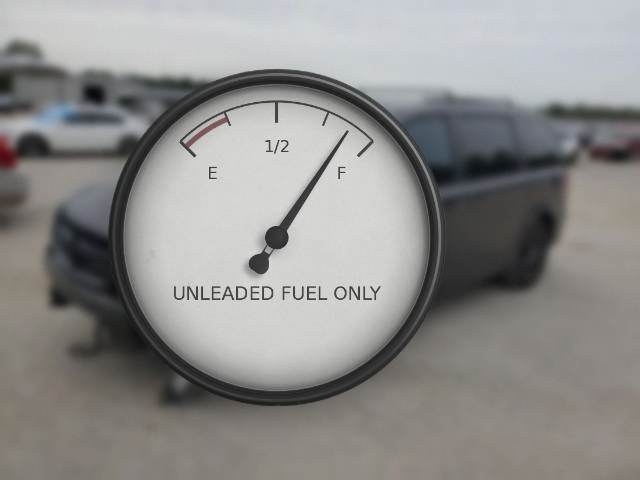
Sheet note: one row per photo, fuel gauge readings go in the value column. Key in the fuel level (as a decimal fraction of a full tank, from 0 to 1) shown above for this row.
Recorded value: 0.875
